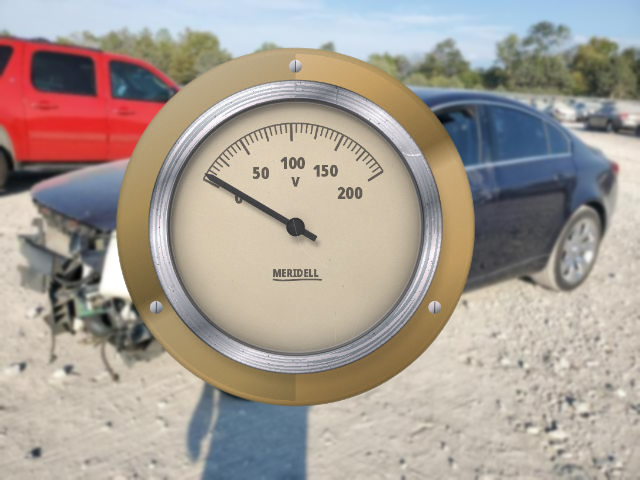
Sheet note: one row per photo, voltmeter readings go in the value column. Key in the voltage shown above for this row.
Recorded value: 5 V
